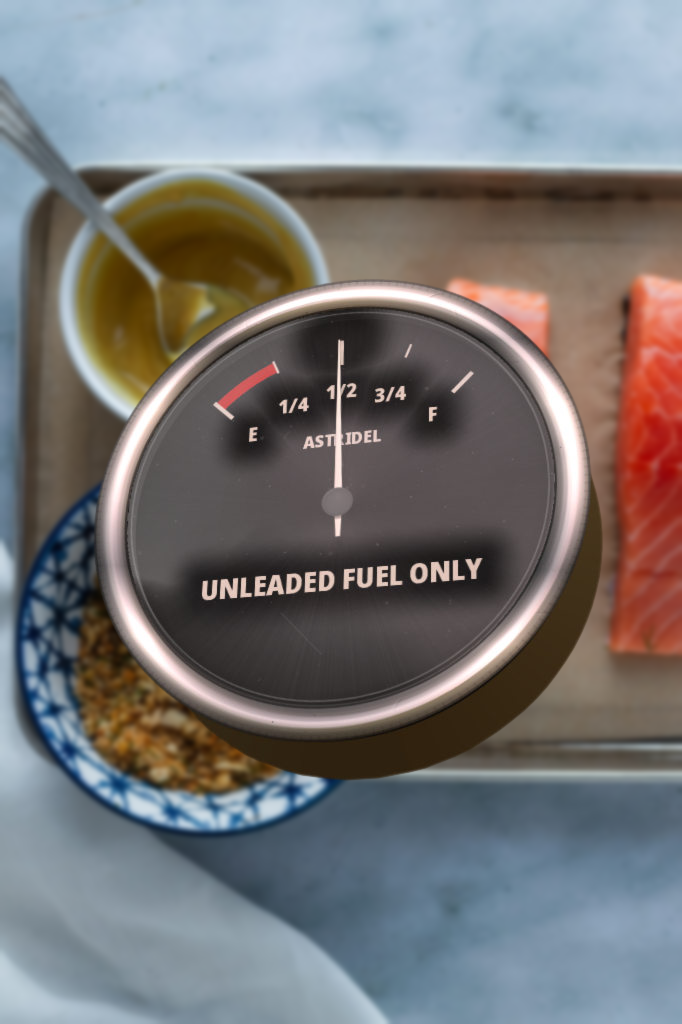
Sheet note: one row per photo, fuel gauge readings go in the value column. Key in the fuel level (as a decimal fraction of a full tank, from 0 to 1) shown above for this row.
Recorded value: 0.5
